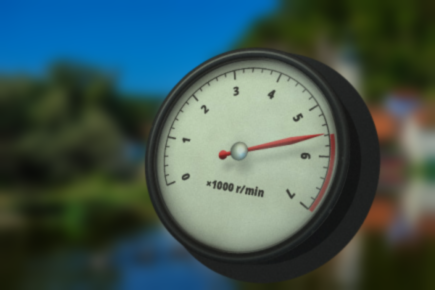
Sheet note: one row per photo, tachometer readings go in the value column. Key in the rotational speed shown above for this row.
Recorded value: 5600 rpm
